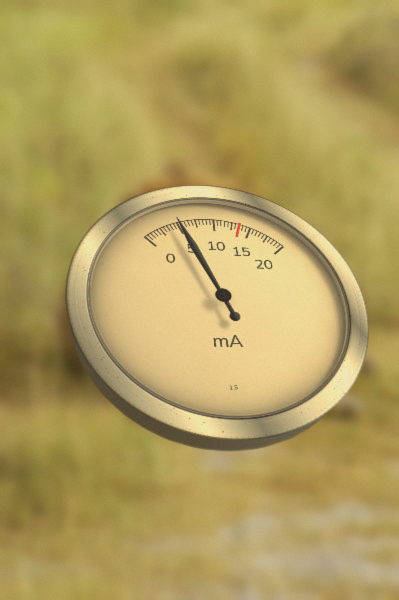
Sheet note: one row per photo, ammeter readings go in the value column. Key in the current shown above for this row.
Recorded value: 5 mA
